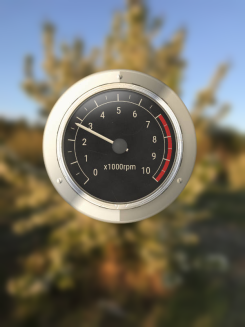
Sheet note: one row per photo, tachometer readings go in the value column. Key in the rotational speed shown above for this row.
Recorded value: 2750 rpm
